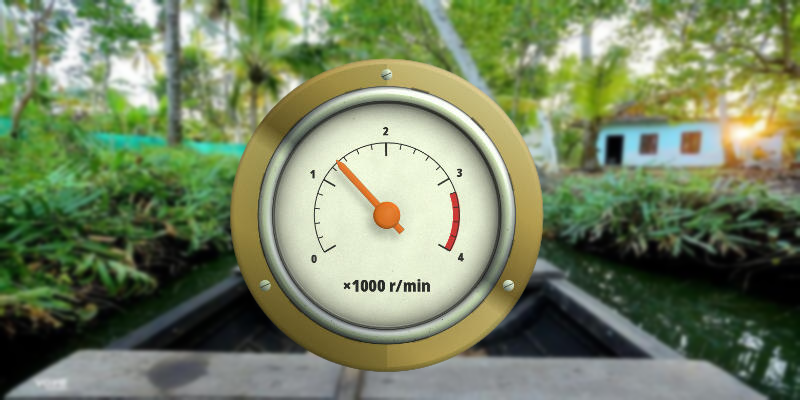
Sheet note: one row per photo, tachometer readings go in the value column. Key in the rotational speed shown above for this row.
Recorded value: 1300 rpm
